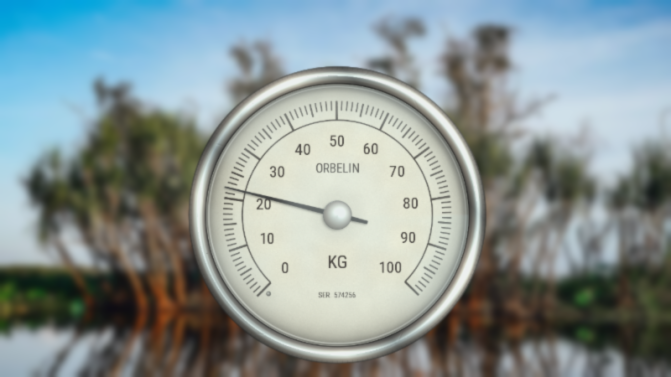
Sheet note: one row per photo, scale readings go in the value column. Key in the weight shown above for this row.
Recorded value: 22 kg
